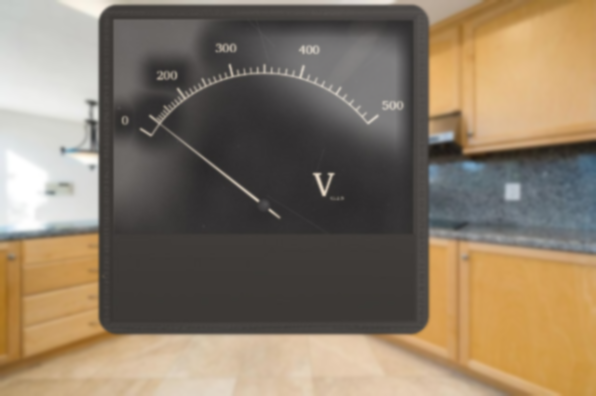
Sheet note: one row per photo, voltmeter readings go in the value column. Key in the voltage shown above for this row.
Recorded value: 100 V
